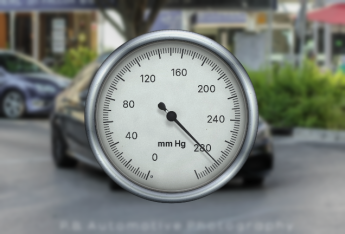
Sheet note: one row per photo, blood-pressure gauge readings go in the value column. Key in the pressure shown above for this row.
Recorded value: 280 mmHg
